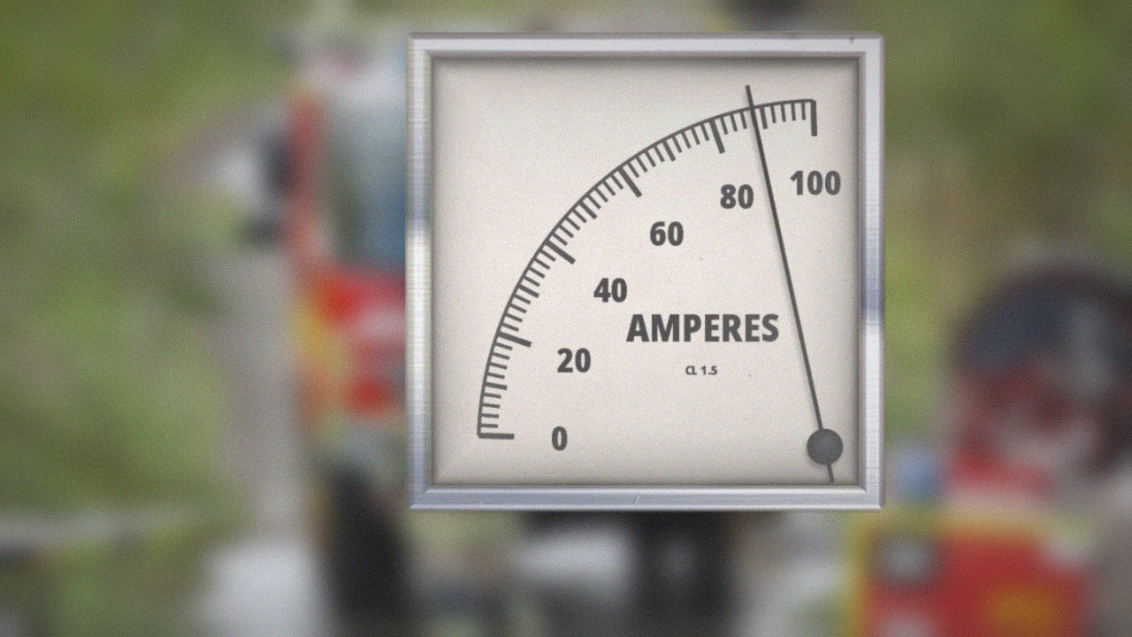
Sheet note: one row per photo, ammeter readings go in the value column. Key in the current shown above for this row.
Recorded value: 88 A
